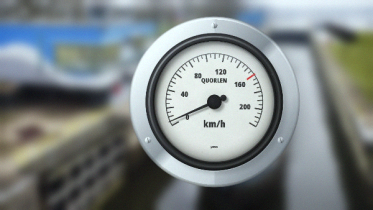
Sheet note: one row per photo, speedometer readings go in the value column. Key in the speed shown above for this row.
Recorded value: 5 km/h
